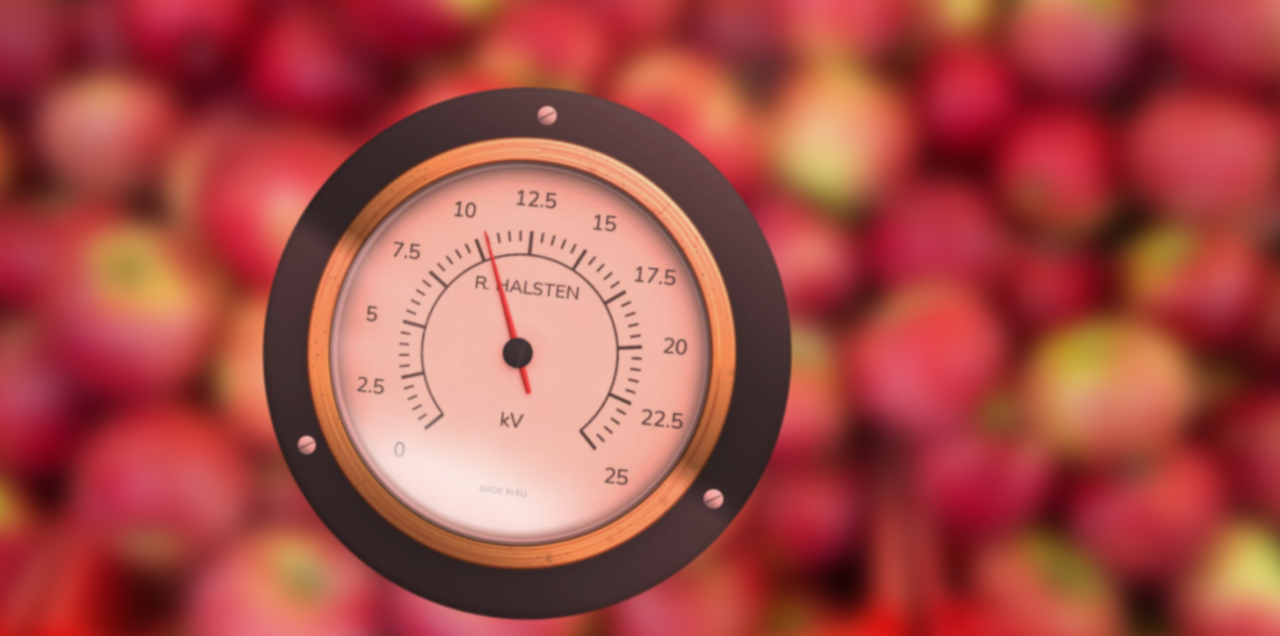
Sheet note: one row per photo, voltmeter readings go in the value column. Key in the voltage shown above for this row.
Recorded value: 10.5 kV
